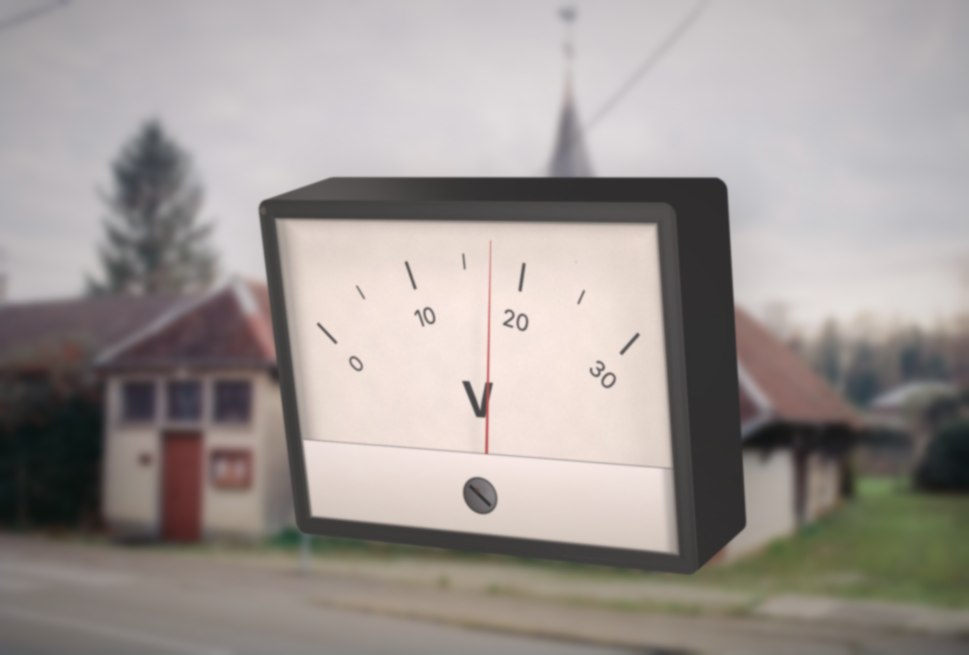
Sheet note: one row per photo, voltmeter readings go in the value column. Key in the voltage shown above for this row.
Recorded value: 17.5 V
